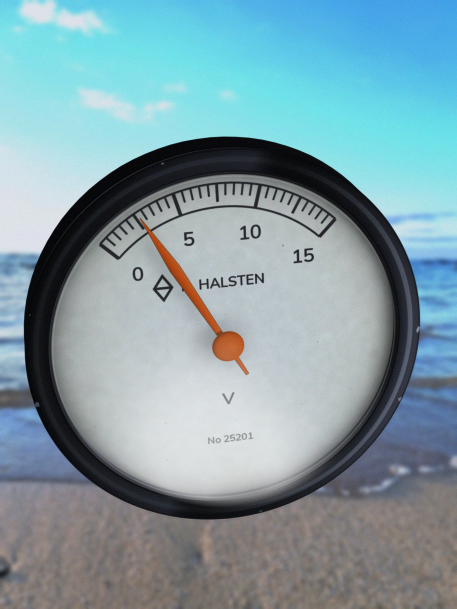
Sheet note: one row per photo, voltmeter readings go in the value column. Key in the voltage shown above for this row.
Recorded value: 2.75 V
